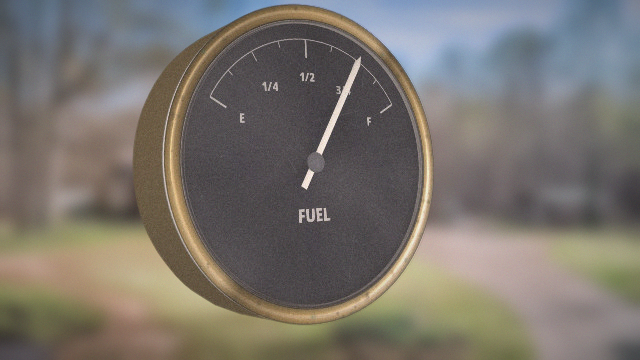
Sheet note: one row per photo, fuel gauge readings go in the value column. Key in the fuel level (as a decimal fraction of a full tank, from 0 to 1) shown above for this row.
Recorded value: 0.75
